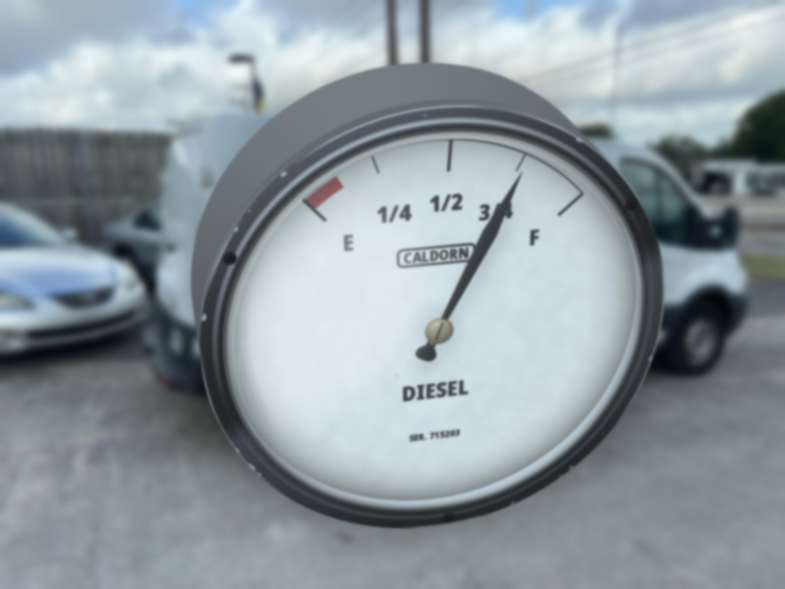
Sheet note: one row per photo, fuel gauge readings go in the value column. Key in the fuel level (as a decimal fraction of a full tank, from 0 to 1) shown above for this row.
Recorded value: 0.75
